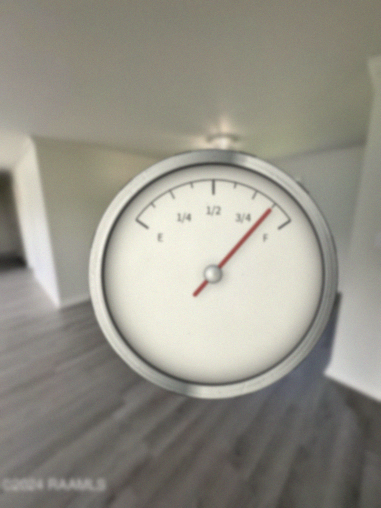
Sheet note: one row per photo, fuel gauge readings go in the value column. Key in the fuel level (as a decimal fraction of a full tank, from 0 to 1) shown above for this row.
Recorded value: 0.875
